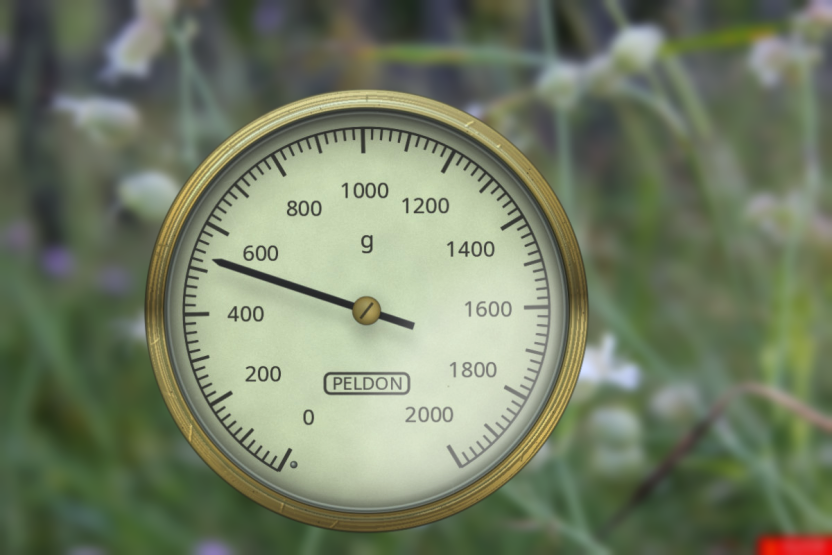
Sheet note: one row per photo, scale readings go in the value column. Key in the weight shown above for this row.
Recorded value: 530 g
